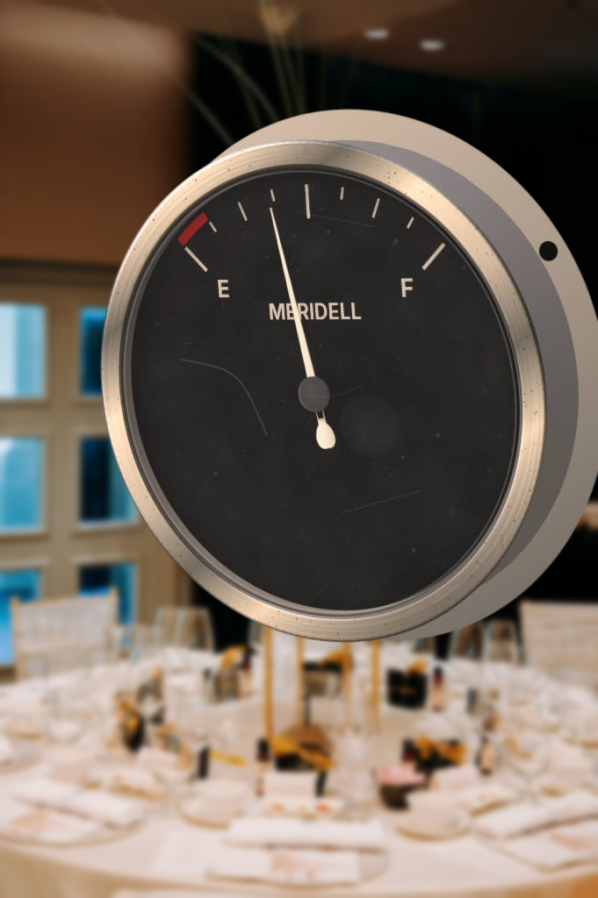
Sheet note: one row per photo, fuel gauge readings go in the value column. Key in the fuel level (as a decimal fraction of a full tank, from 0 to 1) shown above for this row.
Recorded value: 0.375
